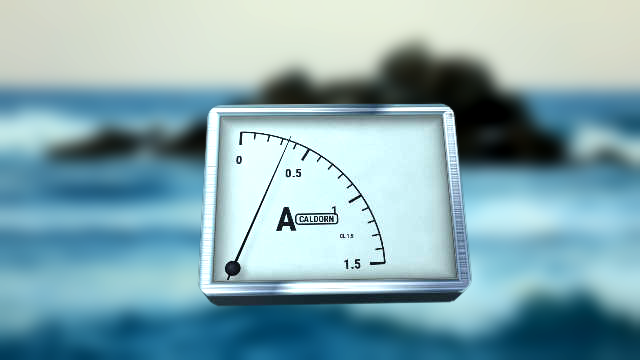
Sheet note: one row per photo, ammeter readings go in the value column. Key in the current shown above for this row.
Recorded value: 0.35 A
